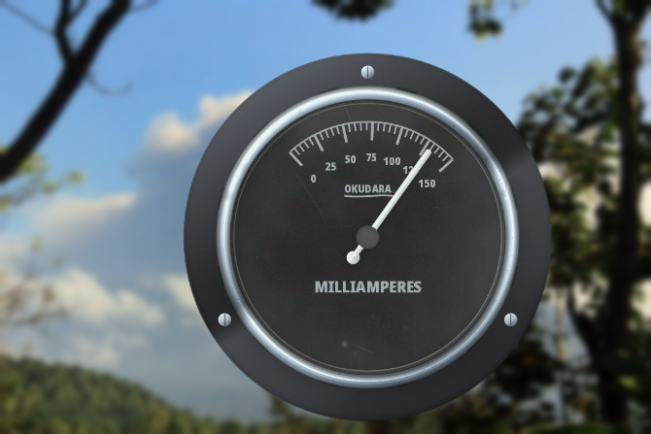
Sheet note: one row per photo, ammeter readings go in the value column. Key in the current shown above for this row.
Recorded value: 130 mA
